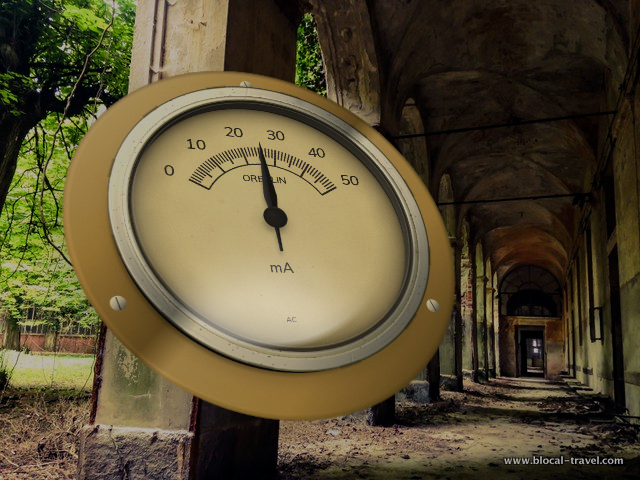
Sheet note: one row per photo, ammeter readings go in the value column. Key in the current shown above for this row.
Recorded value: 25 mA
